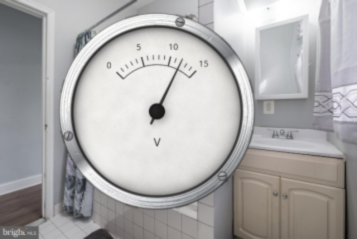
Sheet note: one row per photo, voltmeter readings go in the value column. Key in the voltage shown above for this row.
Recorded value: 12 V
